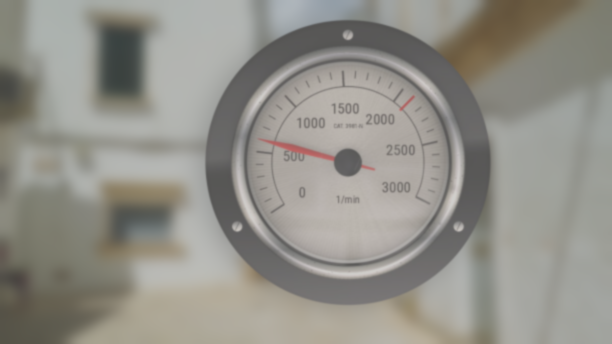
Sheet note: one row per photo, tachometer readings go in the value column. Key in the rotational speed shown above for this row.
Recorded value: 600 rpm
